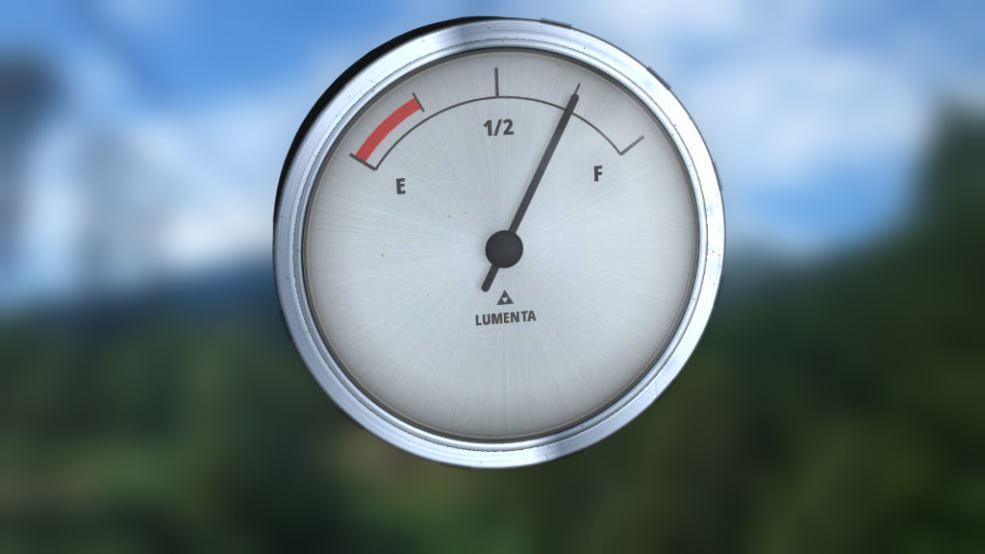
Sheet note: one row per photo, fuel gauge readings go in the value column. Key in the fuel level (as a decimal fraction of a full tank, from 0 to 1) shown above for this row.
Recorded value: 0.75
